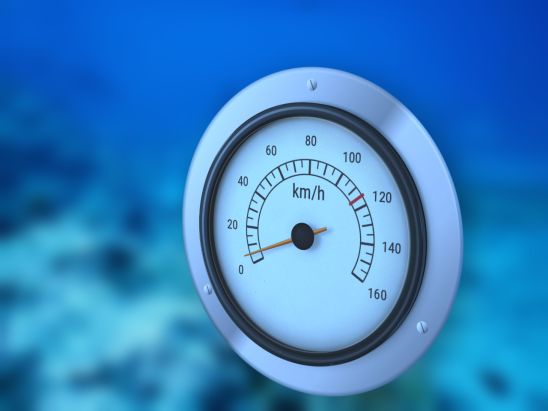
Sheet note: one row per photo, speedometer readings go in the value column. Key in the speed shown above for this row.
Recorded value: 5 km/h
